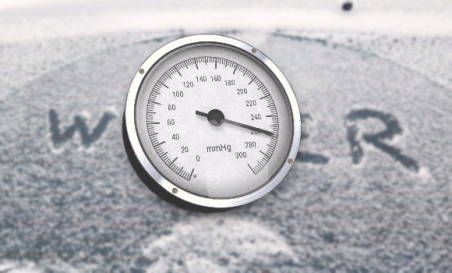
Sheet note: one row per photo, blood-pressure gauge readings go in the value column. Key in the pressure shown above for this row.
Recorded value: 260 mmHg
